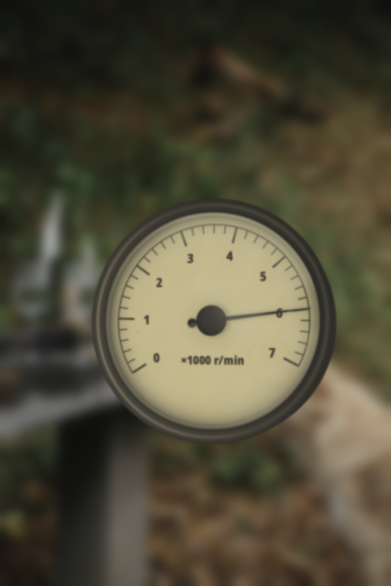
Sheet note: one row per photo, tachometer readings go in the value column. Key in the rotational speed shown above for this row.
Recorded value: 6000 rpm
